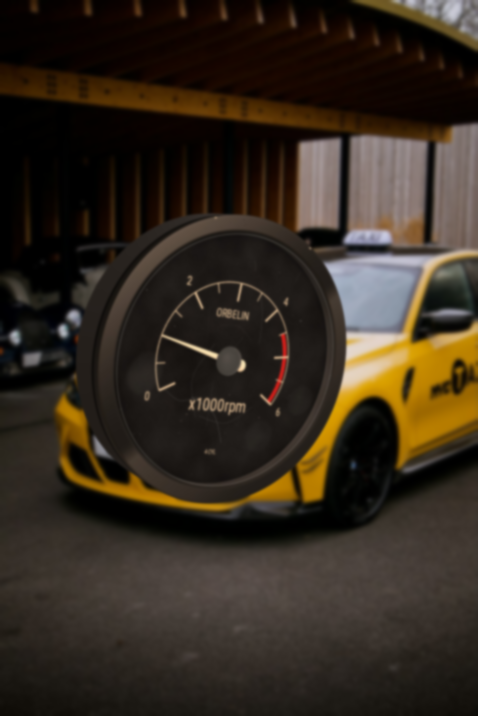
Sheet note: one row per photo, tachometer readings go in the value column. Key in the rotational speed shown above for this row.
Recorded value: 1000 rpm
